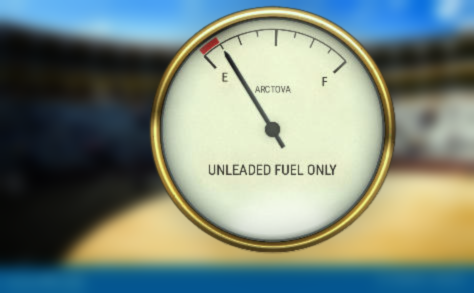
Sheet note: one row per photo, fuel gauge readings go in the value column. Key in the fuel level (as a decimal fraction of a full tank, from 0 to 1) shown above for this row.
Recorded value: 0.125
